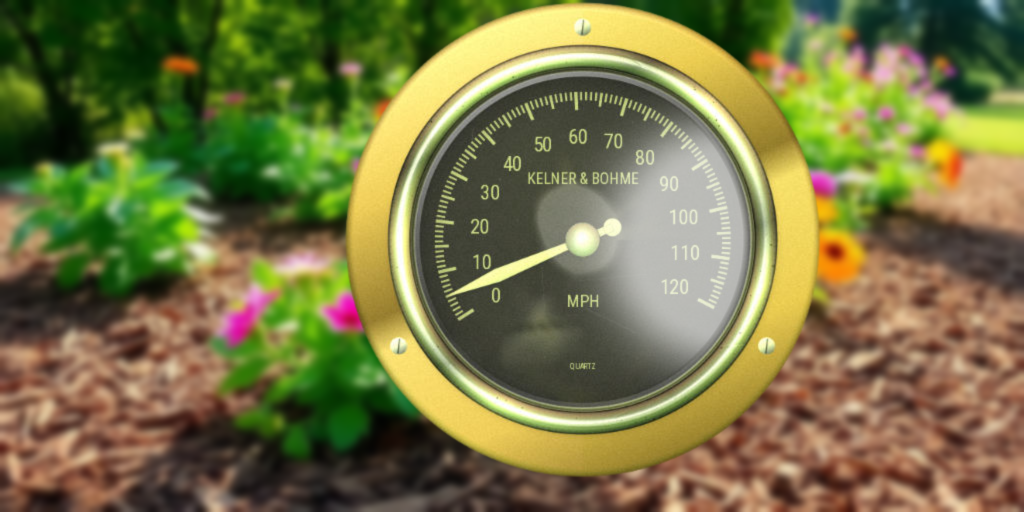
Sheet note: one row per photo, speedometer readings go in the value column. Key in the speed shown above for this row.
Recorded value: 5 mph
